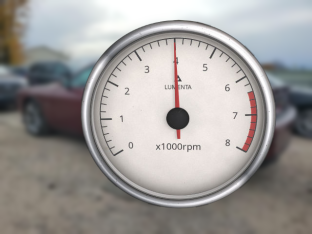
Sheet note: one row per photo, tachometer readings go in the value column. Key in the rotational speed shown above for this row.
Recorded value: 4000 rpm
